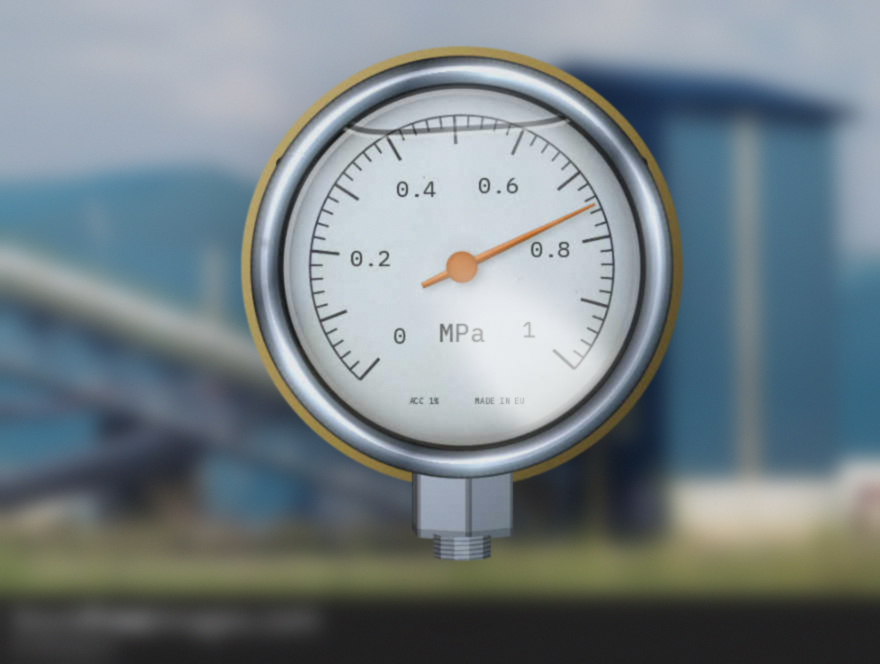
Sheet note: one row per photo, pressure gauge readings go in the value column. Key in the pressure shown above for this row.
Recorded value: 0.75 MPa
